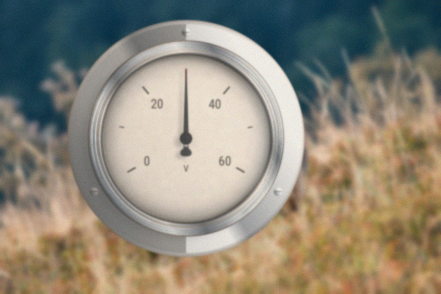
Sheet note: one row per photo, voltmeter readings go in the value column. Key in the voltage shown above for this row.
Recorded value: 30 V
